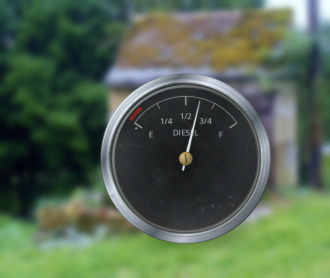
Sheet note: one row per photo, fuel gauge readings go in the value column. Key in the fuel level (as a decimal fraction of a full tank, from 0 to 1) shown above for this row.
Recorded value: 0.625
